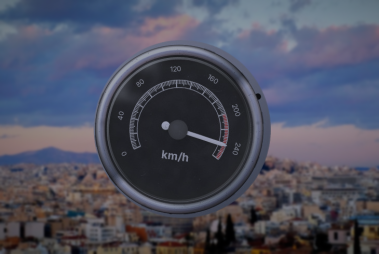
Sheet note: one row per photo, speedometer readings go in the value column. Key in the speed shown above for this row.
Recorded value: 240 km/h
